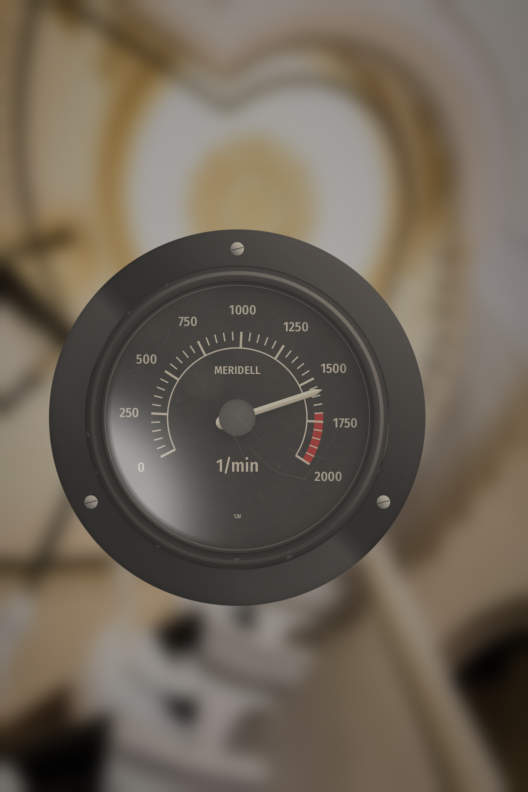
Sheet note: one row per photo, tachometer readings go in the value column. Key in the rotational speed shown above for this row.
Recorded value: 1575 rpm
